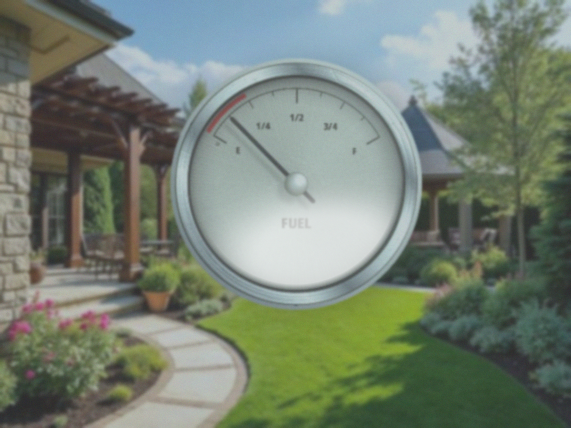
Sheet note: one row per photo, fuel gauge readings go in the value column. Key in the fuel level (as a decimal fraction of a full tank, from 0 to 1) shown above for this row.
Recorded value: 0.125
